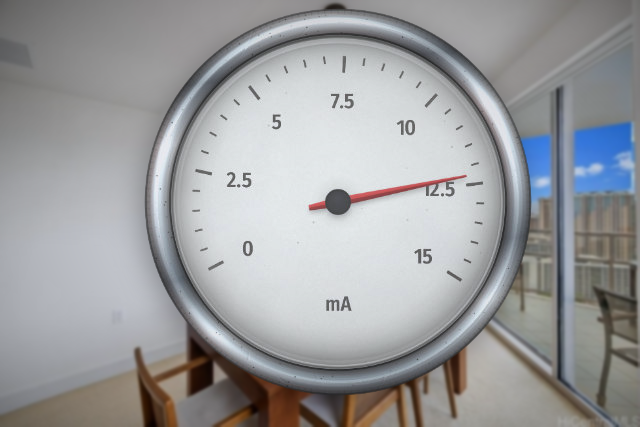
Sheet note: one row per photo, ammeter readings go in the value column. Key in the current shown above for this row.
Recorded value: 12.25 mA
